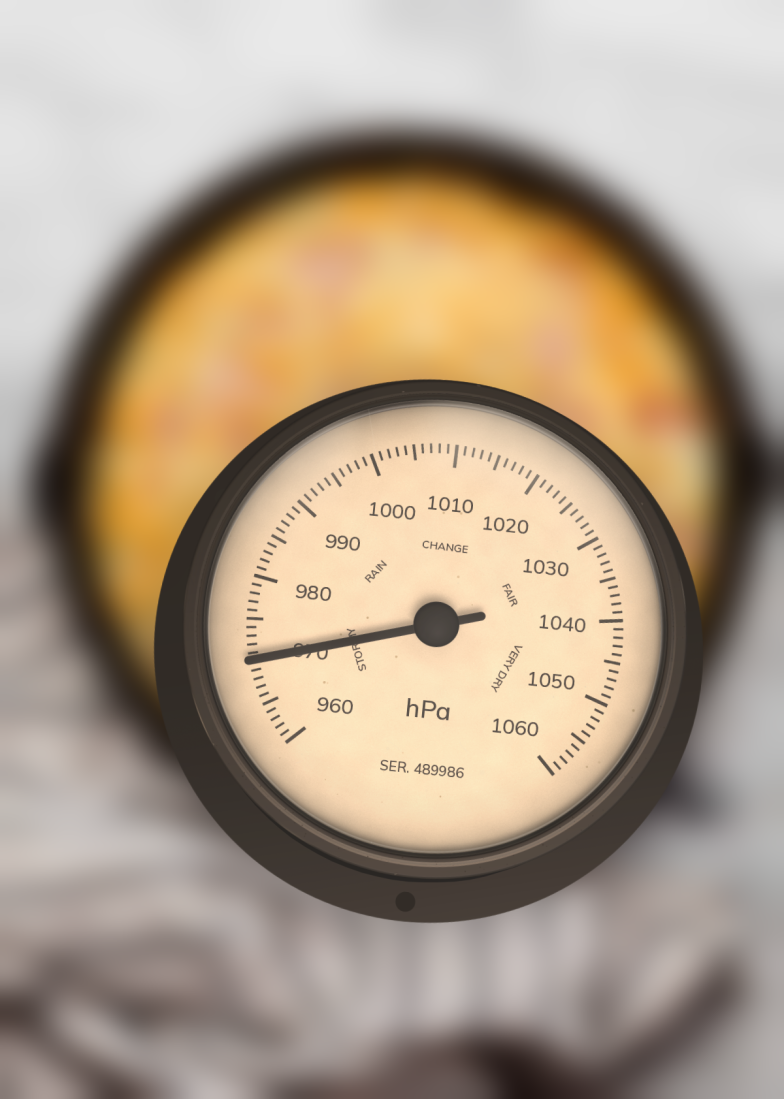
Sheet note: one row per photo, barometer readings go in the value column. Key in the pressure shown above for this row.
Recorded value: 970 hPa
